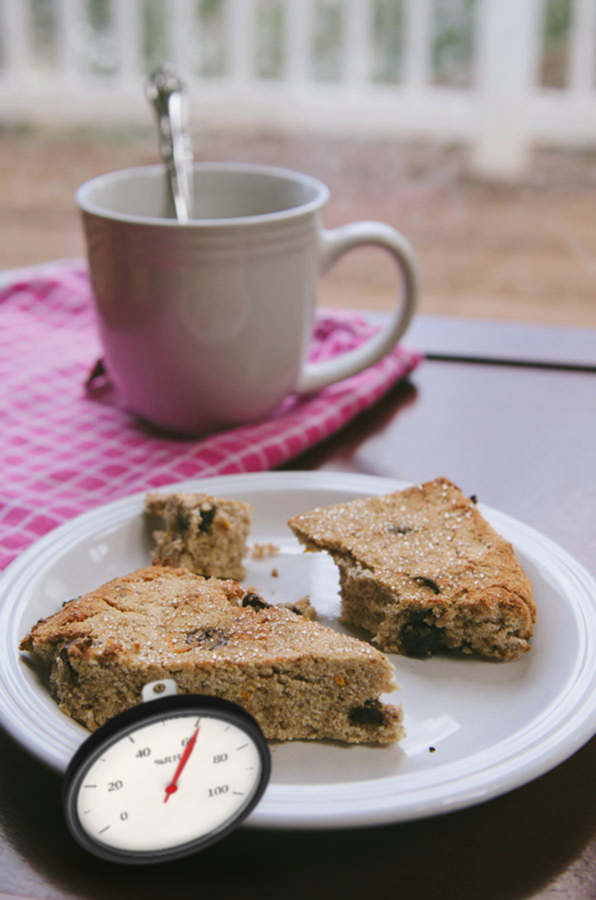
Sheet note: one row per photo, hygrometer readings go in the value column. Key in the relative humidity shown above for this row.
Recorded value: 60 %
